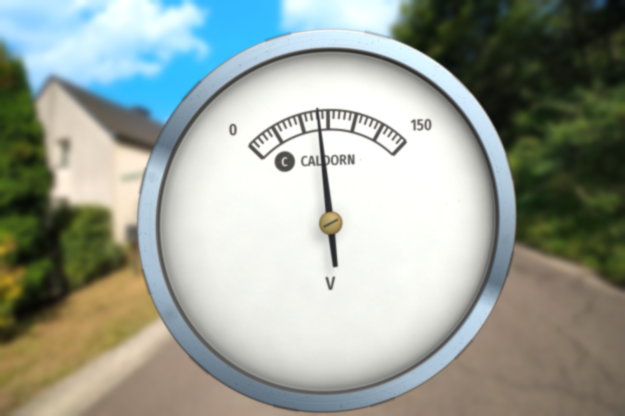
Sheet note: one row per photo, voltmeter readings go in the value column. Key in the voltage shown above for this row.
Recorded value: 65 V
